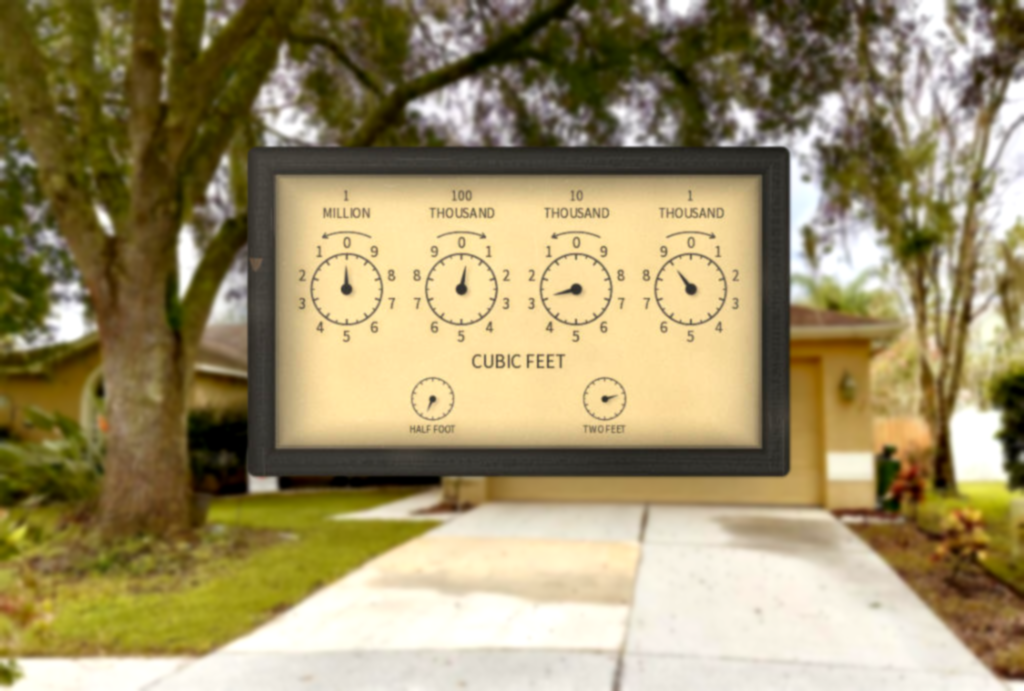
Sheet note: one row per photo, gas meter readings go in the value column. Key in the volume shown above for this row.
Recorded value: 2900 ft³
